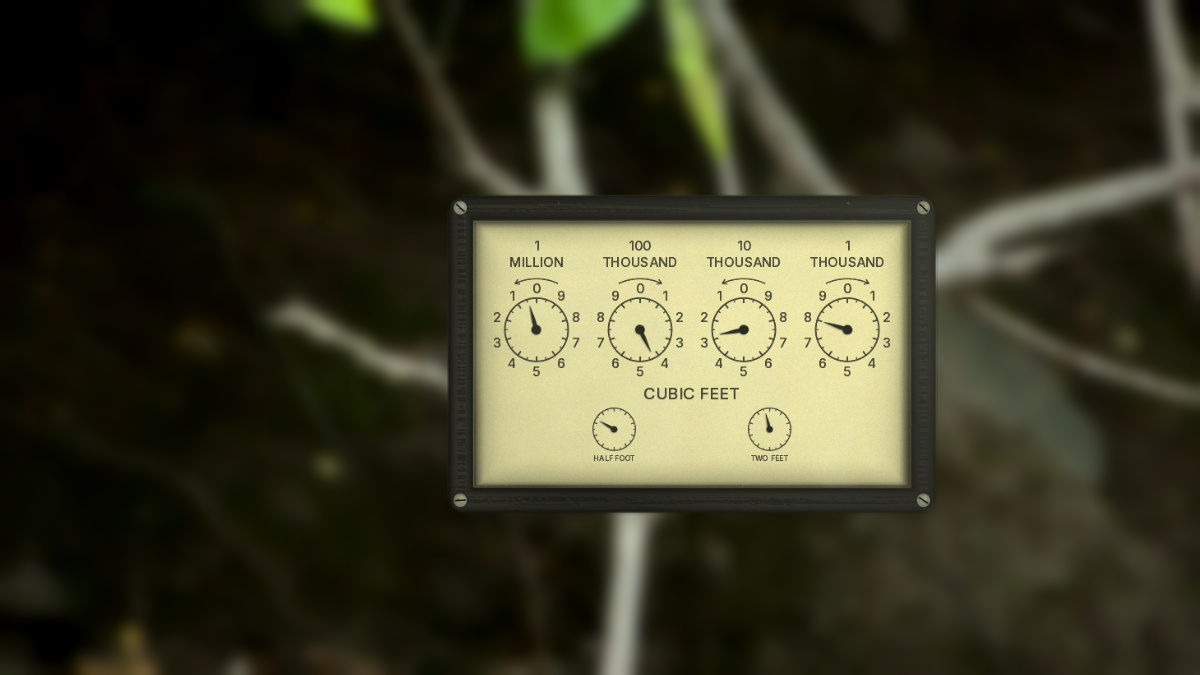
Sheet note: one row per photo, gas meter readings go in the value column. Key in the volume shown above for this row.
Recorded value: 42800 ft³
